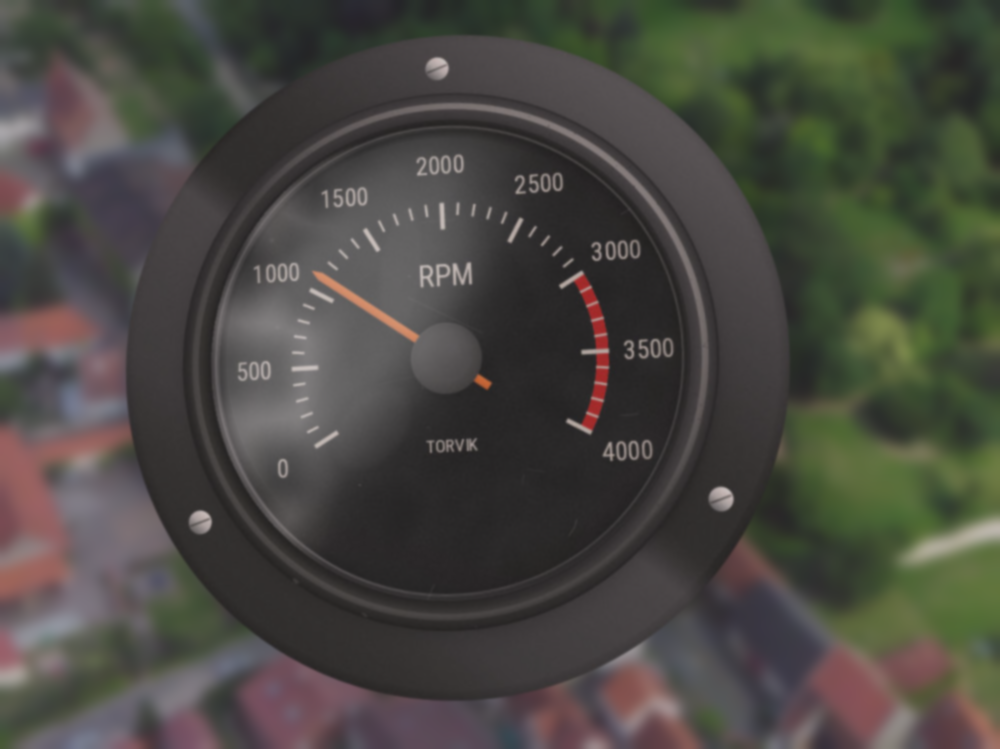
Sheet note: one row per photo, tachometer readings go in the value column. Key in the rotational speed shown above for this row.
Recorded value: 1100 rpm
